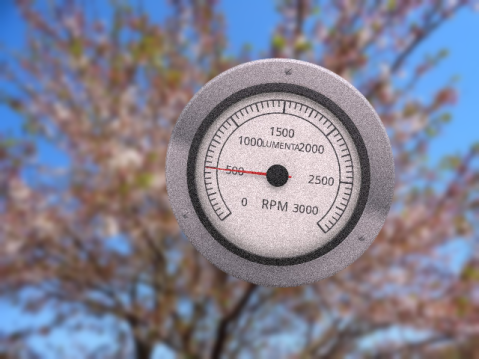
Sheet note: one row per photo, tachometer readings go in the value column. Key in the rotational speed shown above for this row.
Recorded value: 500 rpm
